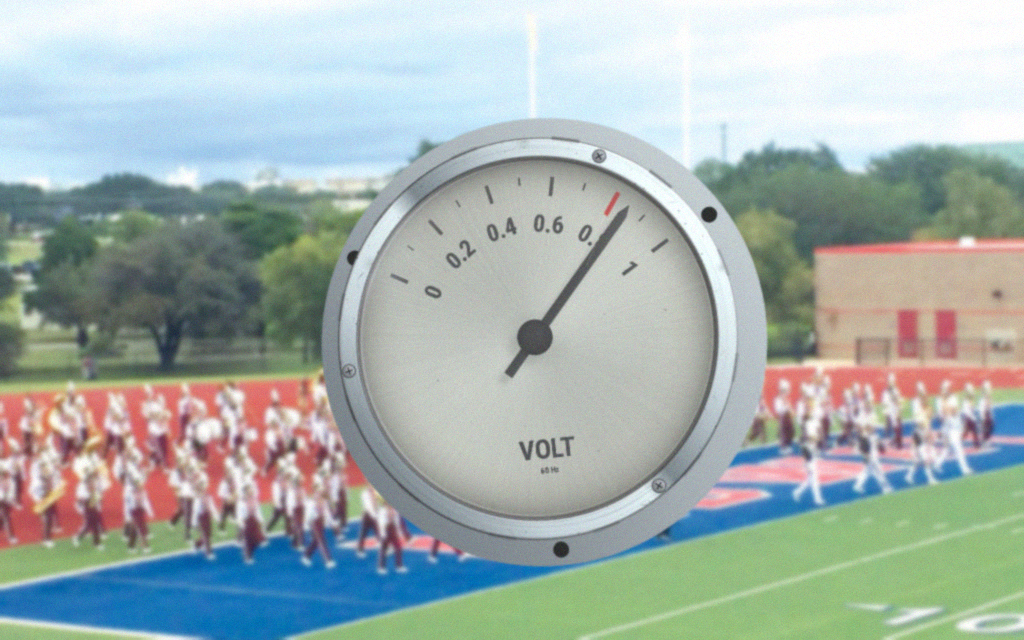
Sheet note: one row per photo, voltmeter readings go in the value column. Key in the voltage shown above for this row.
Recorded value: 0.85 V
